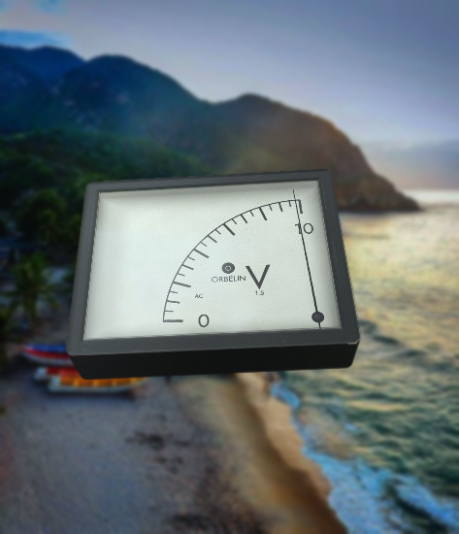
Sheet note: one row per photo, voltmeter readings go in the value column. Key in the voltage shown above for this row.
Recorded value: 9.75 V
